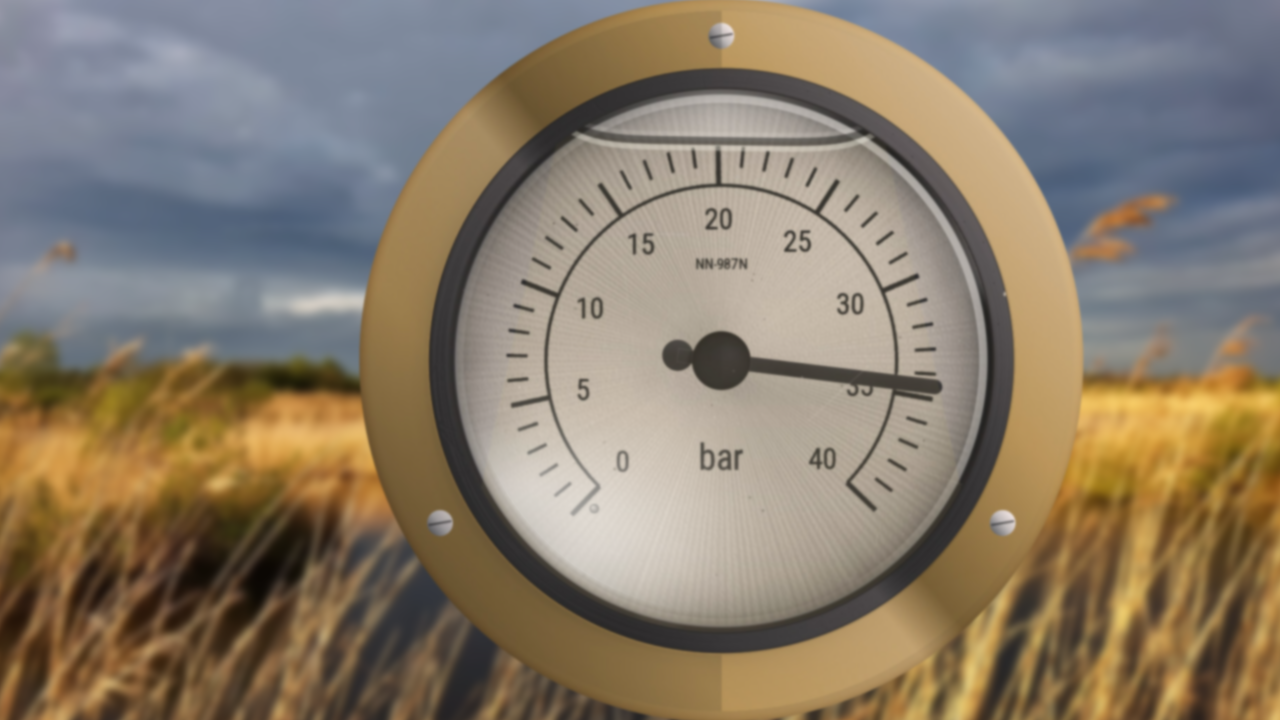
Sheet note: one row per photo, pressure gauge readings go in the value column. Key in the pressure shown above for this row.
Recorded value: 34.5 bar
